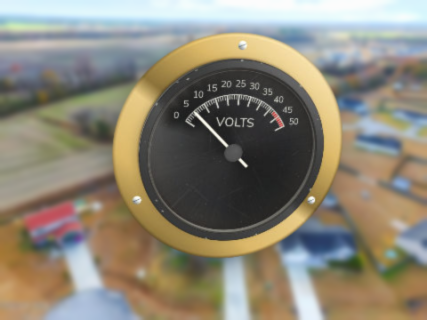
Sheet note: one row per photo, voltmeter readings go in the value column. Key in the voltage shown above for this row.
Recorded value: 5 V
